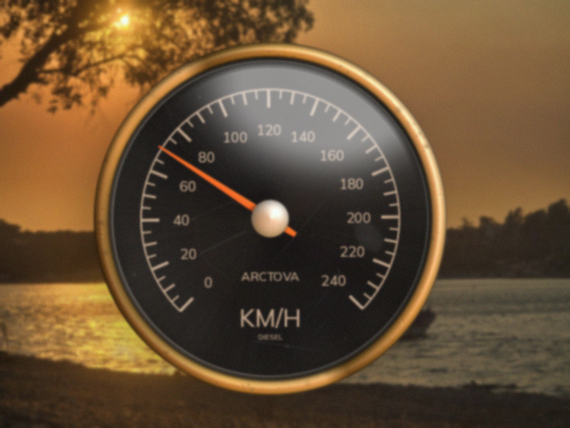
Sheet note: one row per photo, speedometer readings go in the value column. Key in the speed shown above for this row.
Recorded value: 70 km/h
